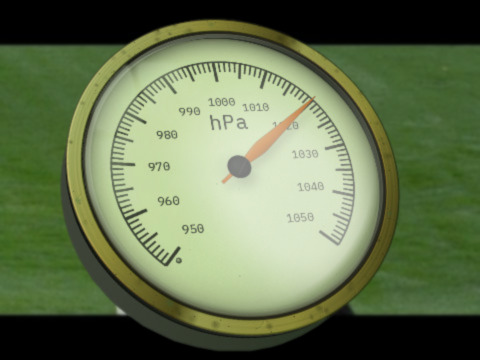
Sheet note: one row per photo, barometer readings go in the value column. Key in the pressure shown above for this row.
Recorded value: 1020 hPa
